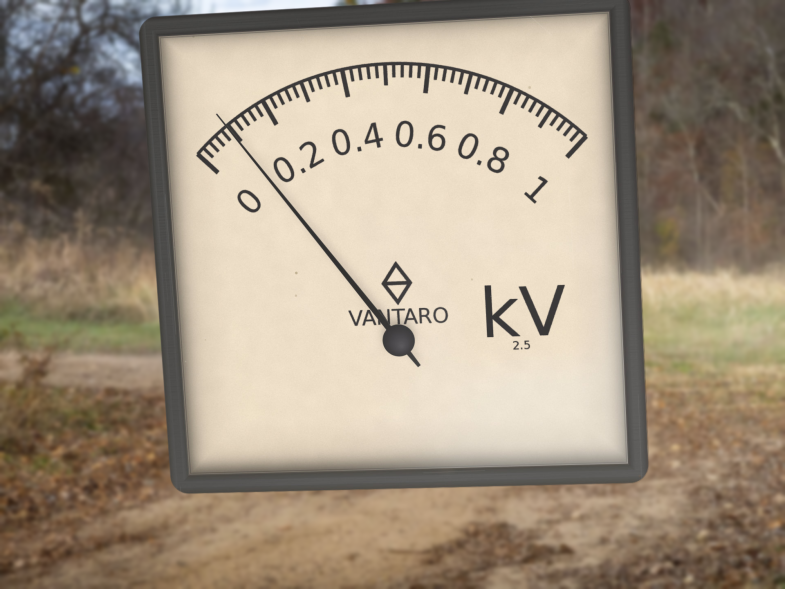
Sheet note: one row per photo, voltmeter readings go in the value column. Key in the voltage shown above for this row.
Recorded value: 0.1 kV
